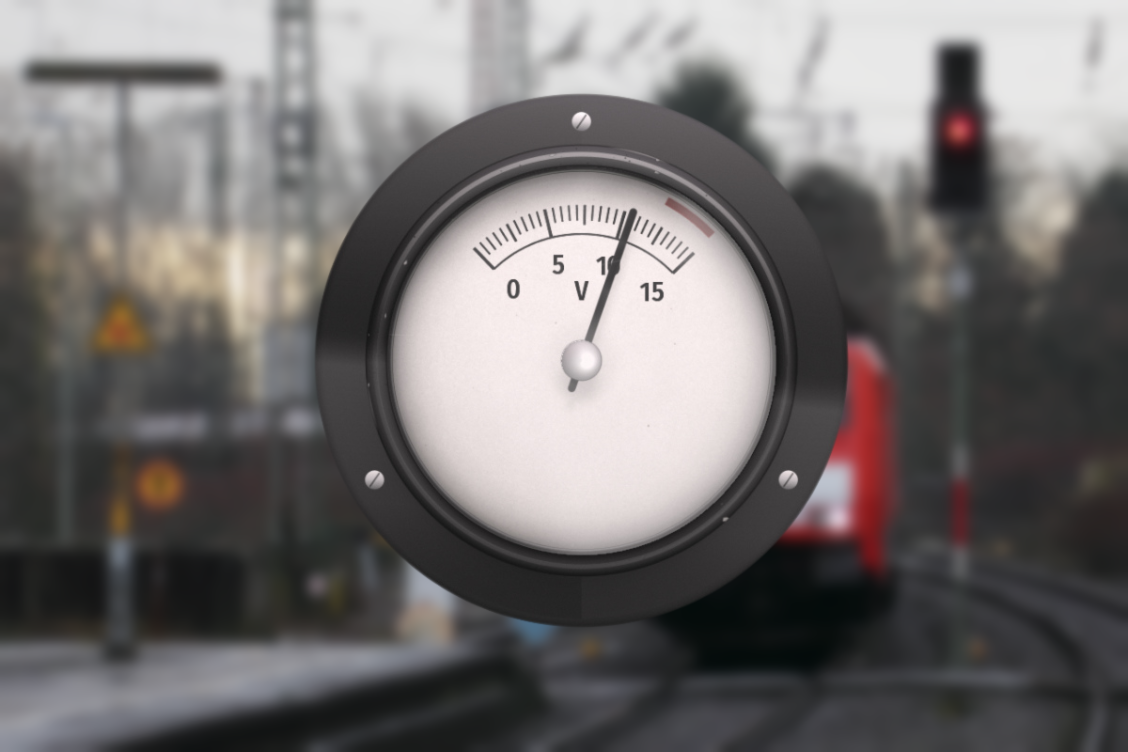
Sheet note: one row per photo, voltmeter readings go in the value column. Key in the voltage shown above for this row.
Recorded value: 10.5 V
